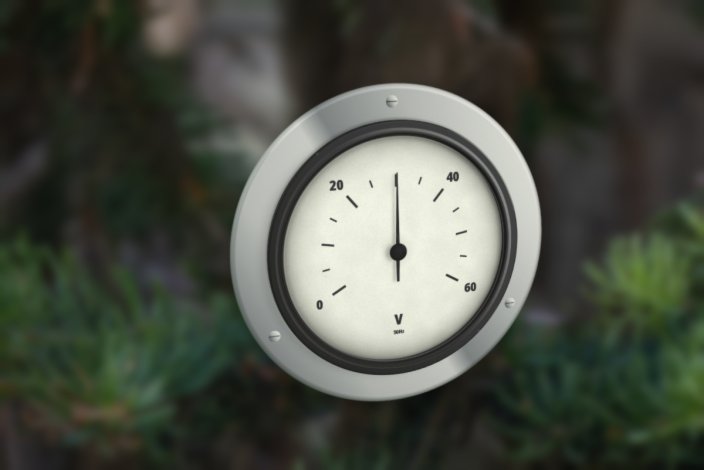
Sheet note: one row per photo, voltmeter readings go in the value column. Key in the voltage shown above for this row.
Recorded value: 30 V
